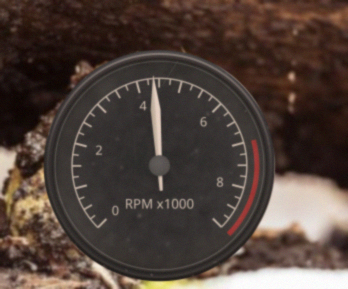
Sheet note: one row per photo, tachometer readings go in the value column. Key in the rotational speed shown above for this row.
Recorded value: 4375 rpm
